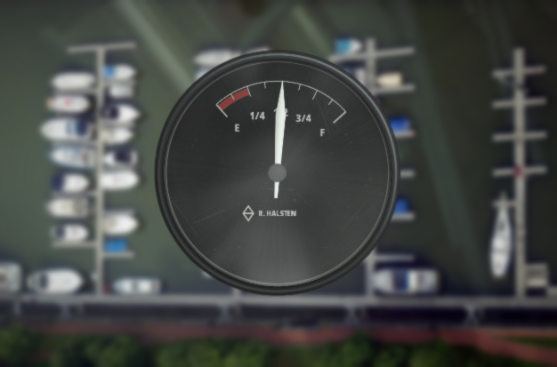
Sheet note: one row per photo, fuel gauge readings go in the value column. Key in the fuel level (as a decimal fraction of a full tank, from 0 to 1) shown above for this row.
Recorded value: 0.5
